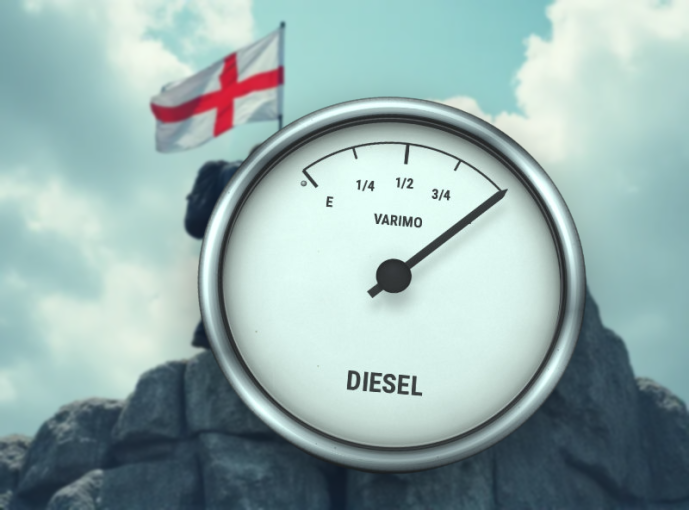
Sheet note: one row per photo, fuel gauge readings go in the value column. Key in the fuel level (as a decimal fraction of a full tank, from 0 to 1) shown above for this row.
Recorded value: 1
